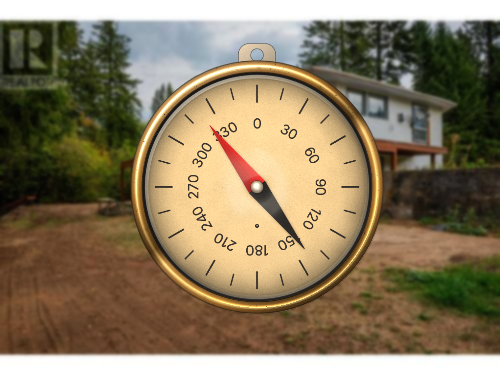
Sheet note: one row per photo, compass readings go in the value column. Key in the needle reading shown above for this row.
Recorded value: 322.5 °
